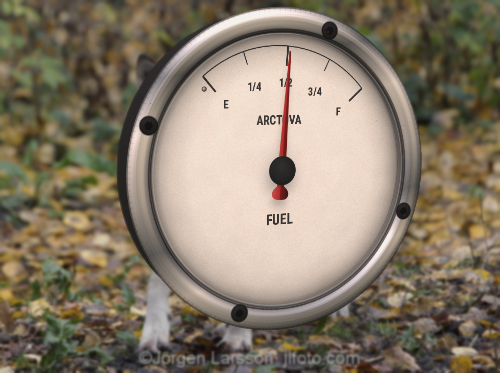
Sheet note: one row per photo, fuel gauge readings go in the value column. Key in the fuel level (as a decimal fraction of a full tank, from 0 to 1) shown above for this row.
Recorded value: 0.5
